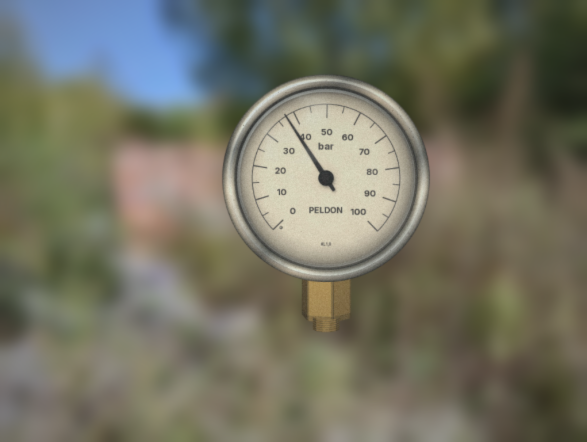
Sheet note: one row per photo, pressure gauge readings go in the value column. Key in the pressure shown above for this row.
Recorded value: 37.5 bar
